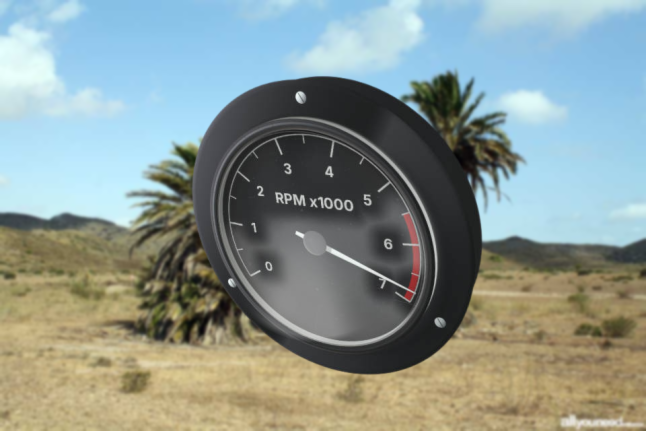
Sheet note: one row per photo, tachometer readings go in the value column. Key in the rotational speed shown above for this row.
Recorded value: 6750 rpm
